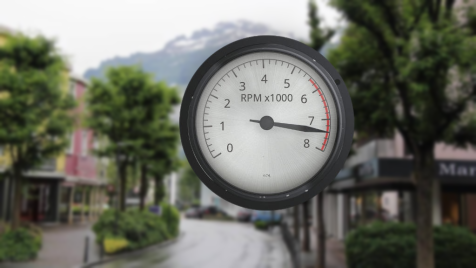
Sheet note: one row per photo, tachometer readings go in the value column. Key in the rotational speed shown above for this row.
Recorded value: 7400 rpm
